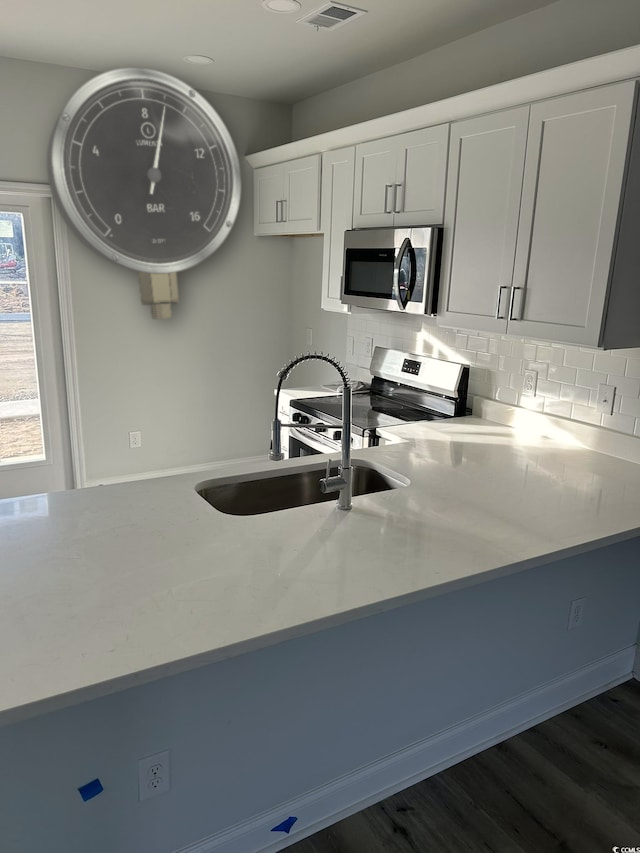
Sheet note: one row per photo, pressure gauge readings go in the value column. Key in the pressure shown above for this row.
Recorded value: 9 bar
